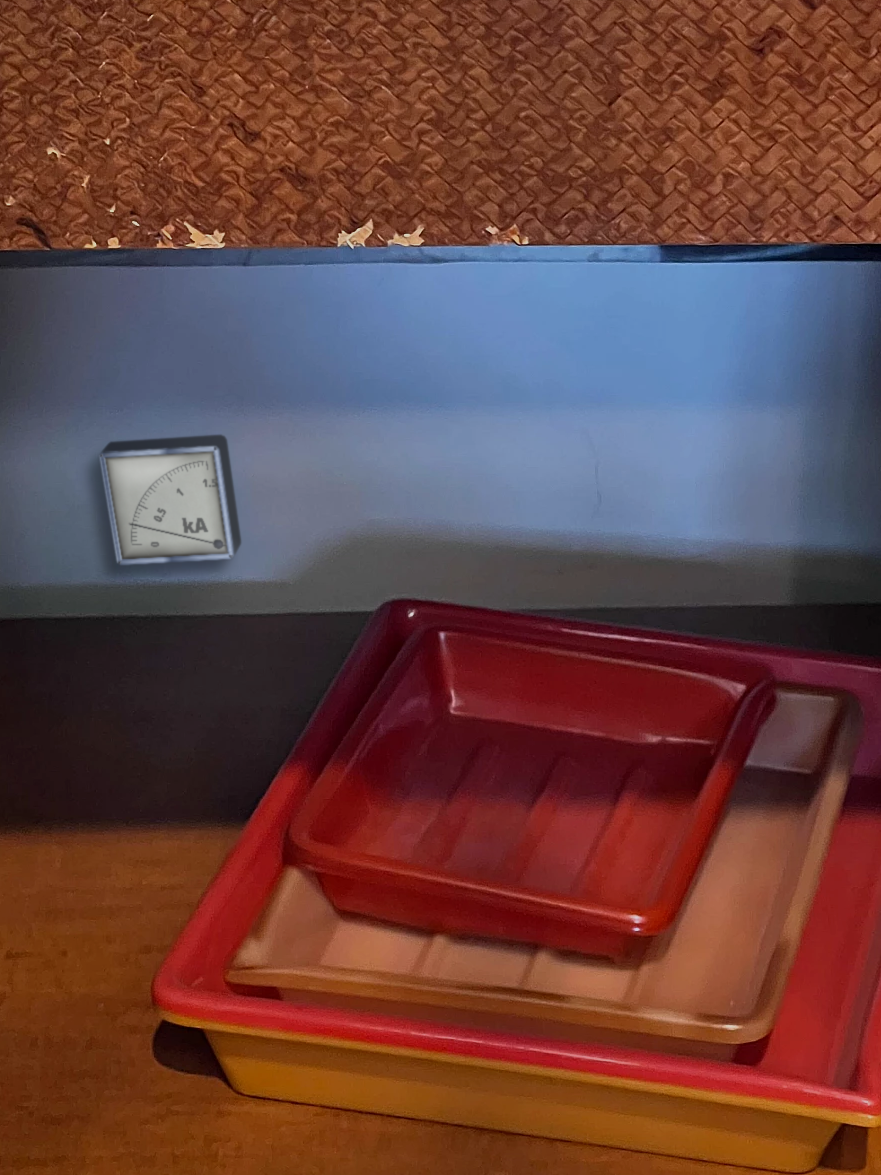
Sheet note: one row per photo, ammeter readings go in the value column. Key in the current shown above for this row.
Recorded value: 0.25 kA
